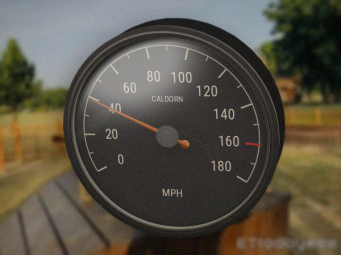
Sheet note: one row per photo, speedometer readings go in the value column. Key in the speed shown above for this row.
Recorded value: 40 mph
